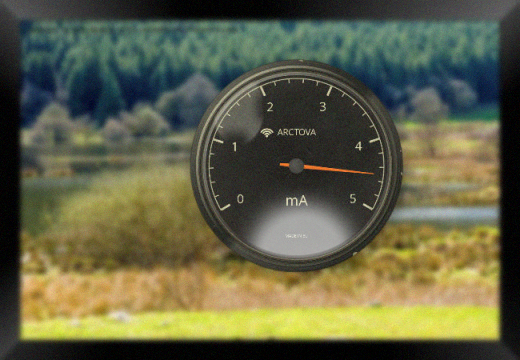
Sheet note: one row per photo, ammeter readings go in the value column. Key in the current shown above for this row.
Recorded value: 4.5 mA
